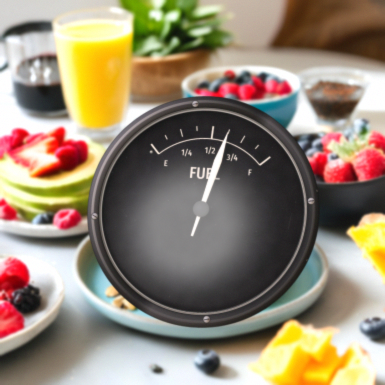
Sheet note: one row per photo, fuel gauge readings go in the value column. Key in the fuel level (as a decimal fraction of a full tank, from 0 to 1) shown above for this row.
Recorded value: 0.625
